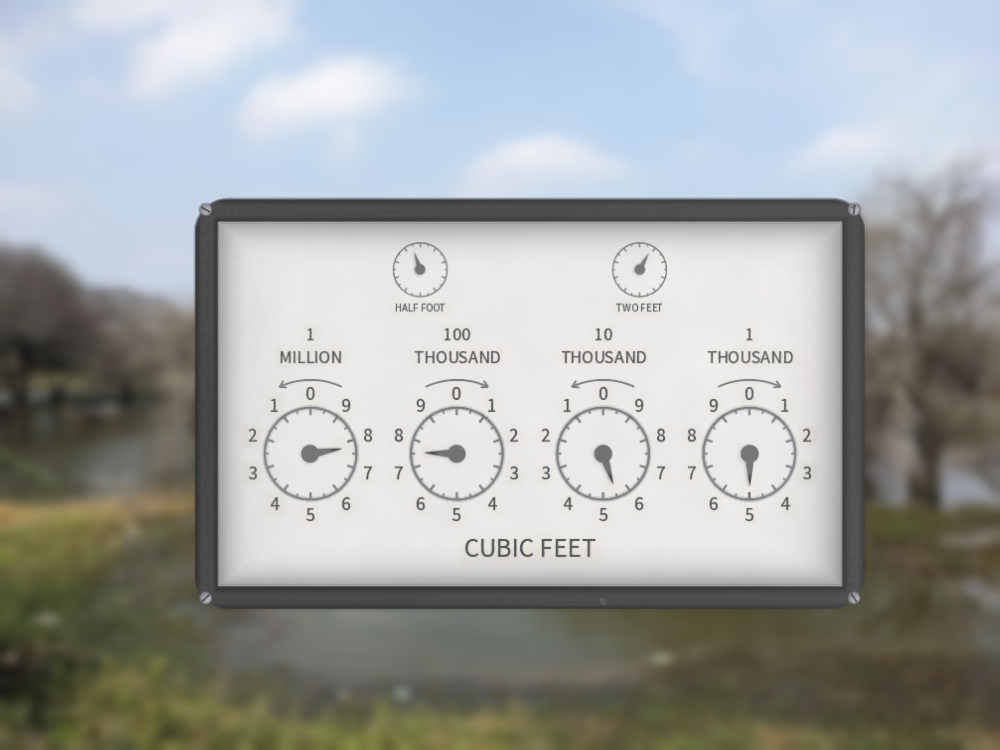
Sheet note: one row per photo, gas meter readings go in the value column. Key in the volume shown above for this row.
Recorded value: 775500 ft³
